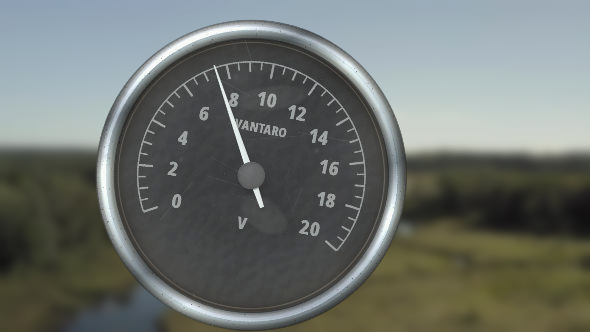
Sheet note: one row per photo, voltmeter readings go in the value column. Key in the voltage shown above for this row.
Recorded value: 7.5 V
